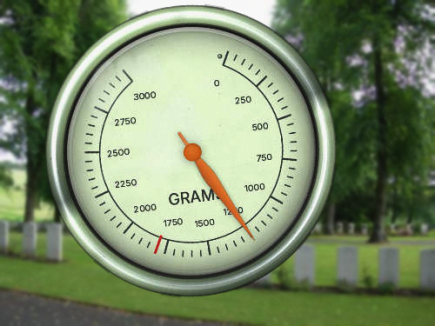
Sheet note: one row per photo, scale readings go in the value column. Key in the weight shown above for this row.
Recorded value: 1250 g
